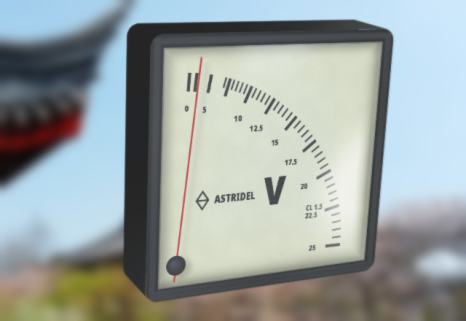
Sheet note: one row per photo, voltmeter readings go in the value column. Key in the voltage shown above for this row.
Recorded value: 2.5 V
